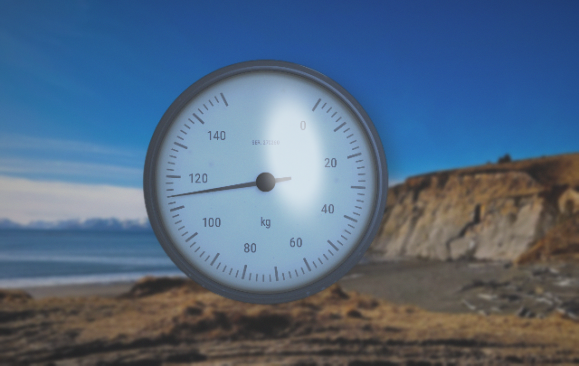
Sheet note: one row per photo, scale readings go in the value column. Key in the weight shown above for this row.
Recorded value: 114 kg
